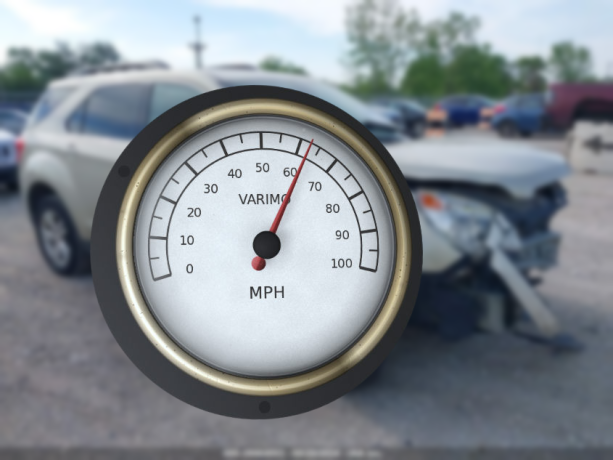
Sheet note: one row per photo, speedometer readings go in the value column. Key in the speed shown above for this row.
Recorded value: 62.5 mph
